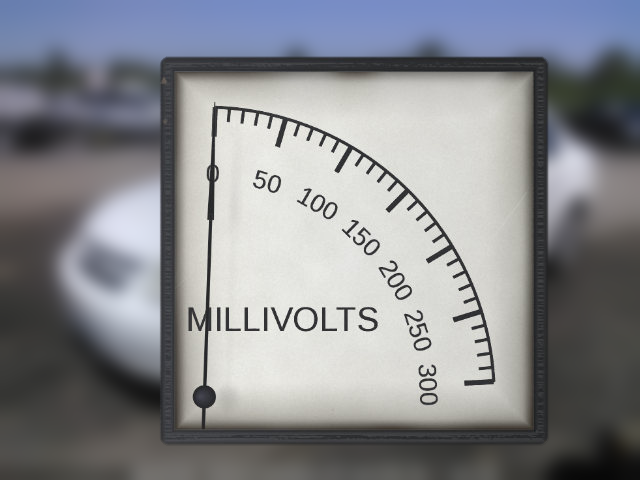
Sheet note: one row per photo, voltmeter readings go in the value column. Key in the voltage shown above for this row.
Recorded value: 0 mV
